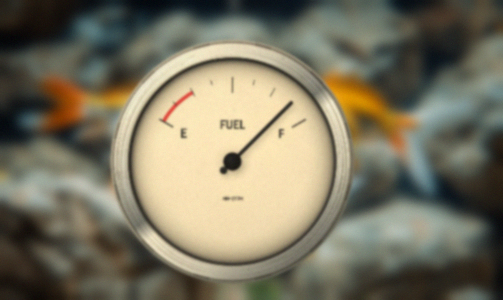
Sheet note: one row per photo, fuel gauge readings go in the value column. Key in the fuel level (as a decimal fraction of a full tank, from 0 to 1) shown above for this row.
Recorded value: 0.875
